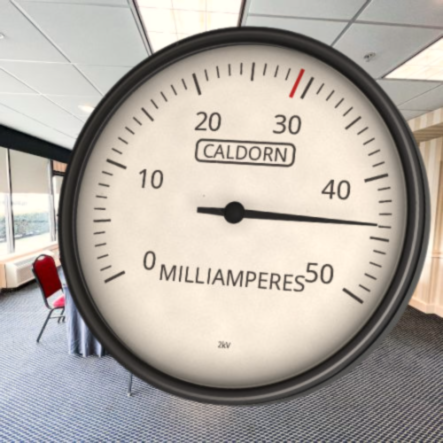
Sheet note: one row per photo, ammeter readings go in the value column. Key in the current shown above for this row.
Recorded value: 44 mA
